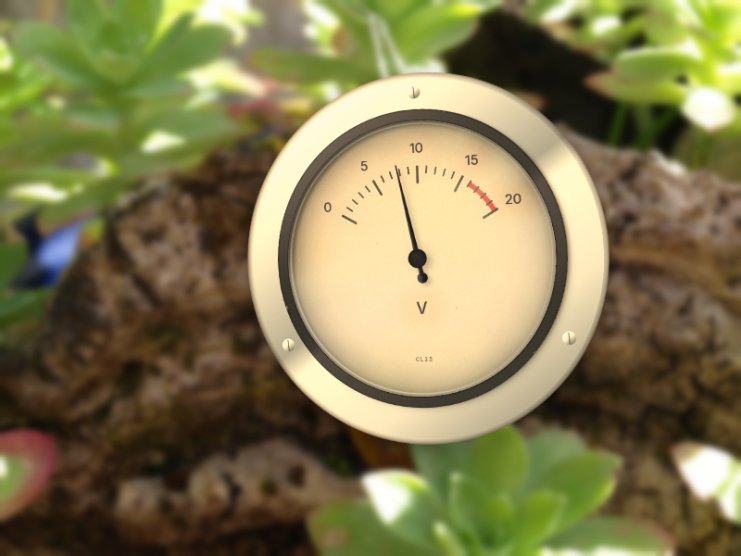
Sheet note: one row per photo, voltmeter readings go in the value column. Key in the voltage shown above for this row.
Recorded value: 8 V
